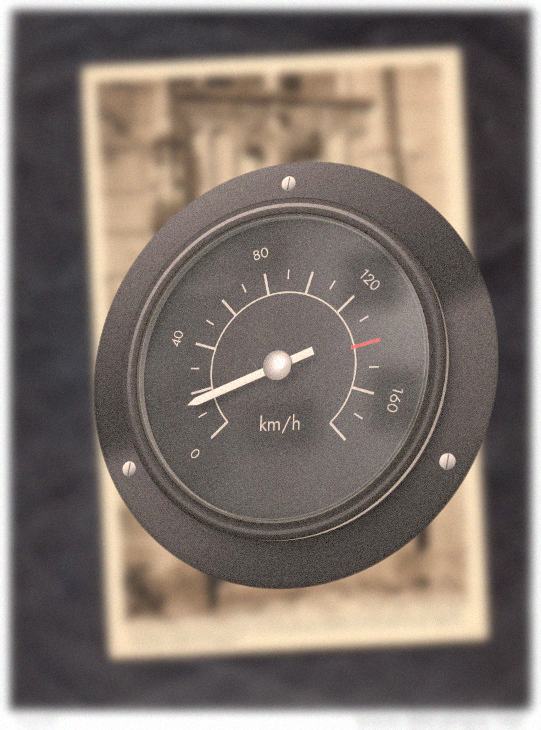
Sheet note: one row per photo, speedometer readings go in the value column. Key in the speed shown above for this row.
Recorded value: 15 km/h
